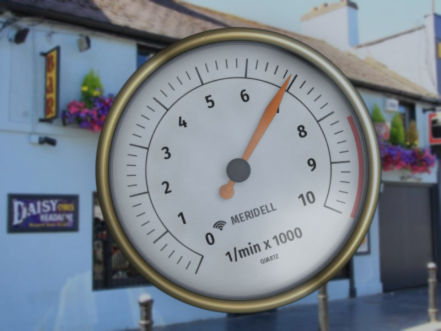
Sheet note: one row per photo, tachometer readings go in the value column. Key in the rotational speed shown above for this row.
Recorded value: 6900 rpm
